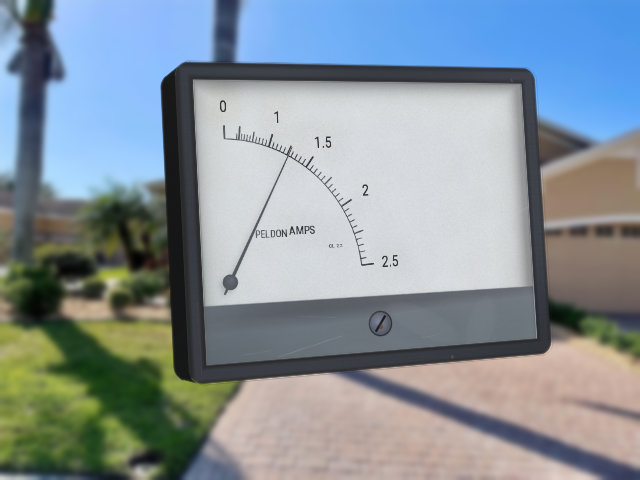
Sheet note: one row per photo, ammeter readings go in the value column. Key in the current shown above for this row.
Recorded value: 1.25 A
